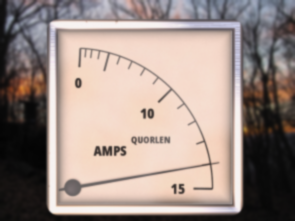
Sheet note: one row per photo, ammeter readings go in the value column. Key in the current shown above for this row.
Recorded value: 14 A
